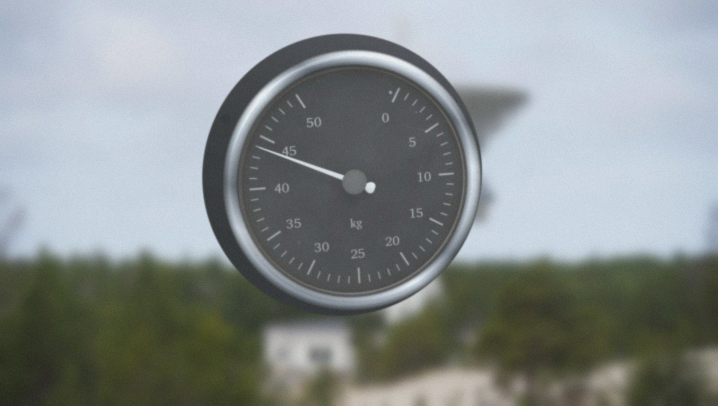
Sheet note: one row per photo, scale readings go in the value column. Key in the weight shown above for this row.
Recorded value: 44 kg
